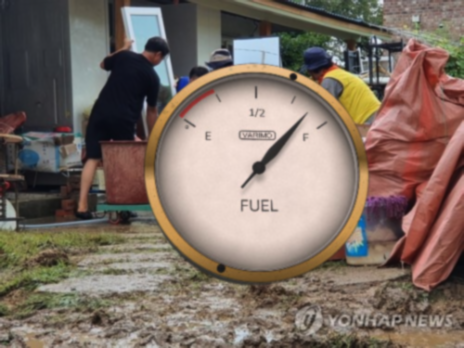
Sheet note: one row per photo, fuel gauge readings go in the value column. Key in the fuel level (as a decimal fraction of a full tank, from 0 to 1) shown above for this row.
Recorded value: 0.875
